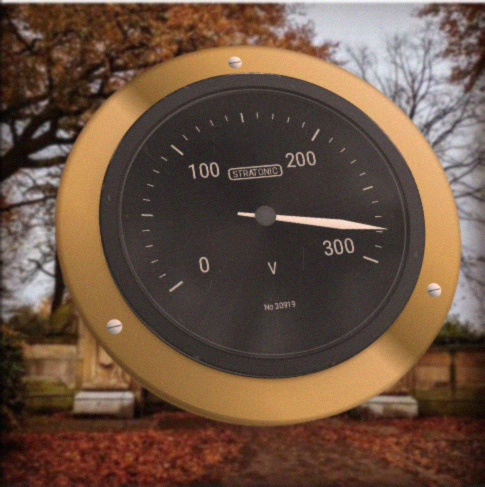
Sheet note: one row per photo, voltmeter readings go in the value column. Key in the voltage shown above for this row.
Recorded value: 280 V
